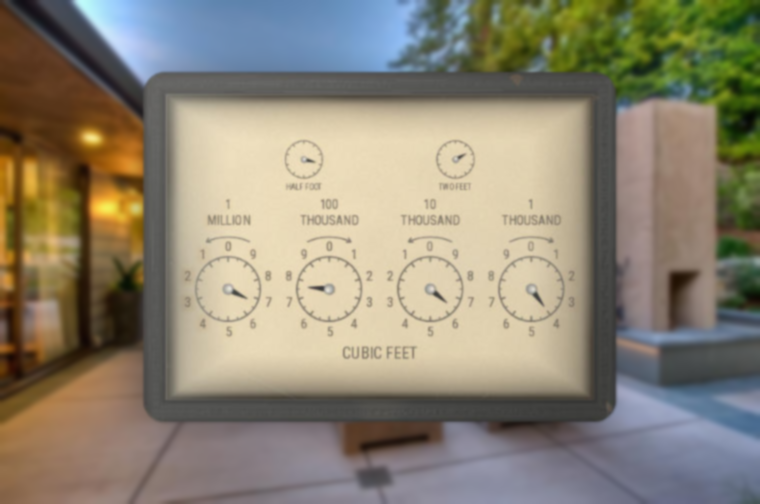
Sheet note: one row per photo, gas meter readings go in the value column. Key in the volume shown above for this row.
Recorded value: 676400 ft³
